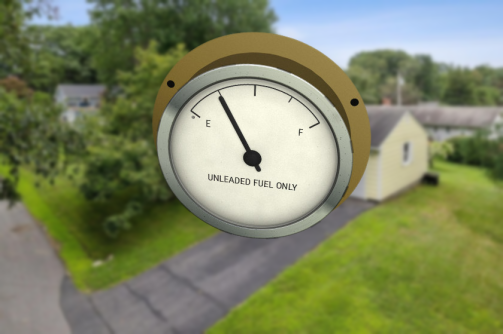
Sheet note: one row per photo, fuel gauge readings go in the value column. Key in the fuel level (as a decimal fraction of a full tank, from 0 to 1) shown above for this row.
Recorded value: 0.25
